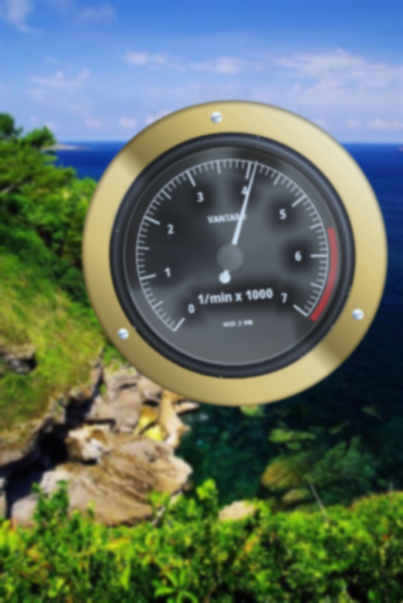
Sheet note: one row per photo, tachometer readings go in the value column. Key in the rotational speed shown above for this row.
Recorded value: 4100 rpm
